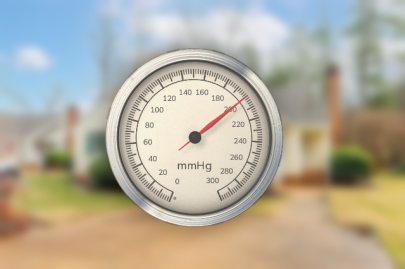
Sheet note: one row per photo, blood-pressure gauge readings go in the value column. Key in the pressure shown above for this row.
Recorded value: 200 mmHg
